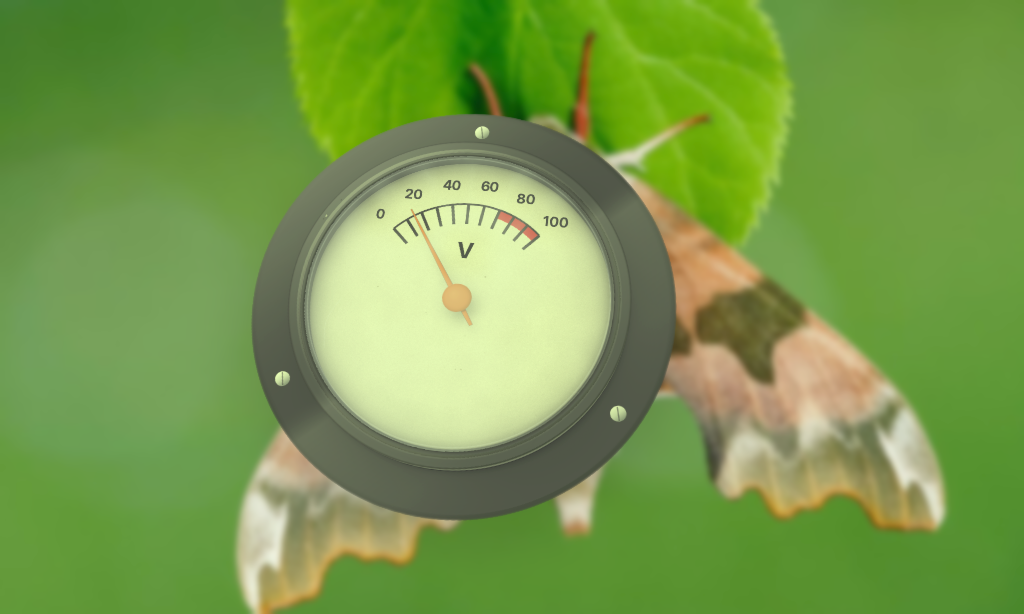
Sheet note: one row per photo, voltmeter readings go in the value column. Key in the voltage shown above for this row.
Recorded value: 15 V
